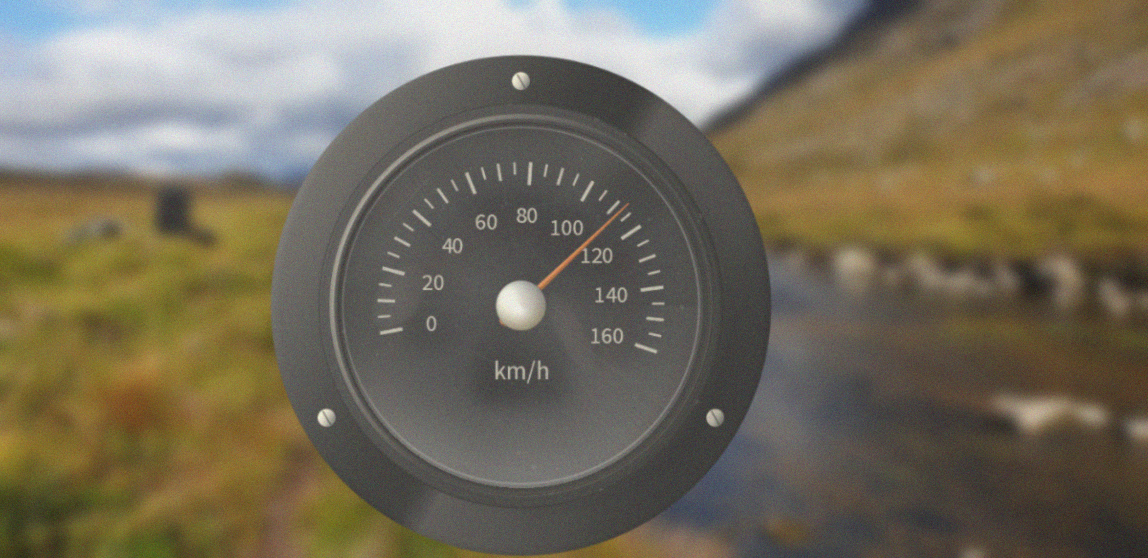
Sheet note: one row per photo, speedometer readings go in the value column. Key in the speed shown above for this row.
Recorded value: 112.5 km/h
